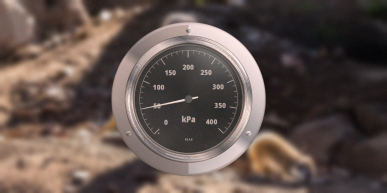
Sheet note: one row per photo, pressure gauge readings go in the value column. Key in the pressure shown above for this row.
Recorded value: 50 kPa
